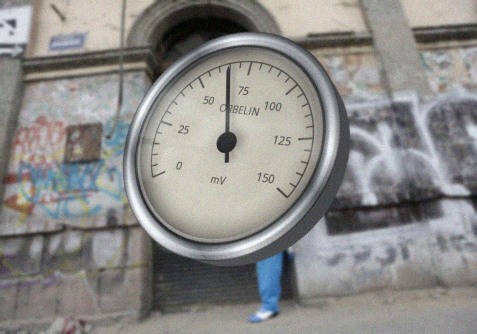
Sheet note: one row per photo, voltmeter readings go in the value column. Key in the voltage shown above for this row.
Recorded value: 65 mV
